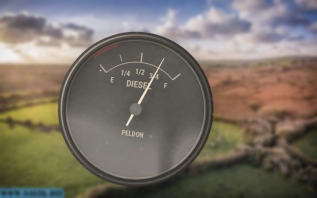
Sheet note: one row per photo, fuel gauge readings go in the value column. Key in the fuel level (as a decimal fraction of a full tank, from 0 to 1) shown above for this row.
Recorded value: 0.75
